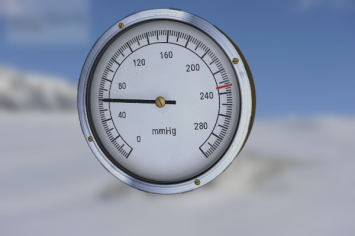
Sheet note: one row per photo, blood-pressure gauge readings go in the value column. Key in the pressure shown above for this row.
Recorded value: 60 mmHg
